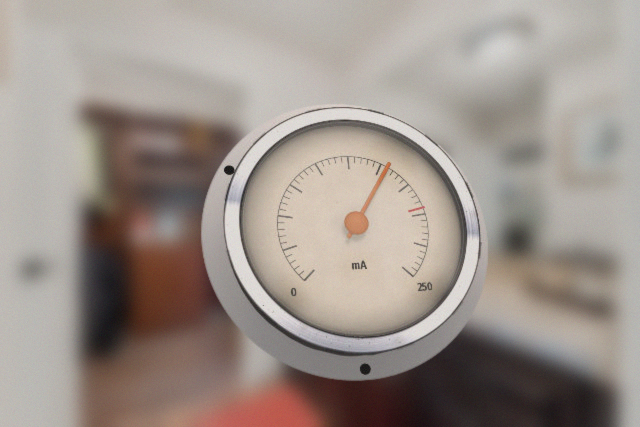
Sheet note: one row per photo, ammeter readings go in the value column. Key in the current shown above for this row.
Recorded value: 155 mA
